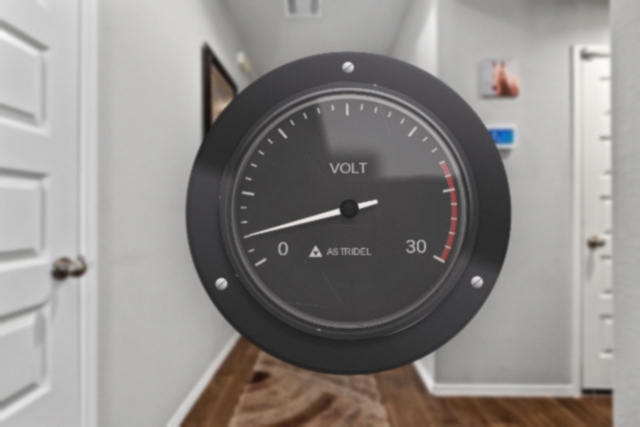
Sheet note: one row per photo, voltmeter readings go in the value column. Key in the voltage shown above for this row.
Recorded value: 2 V
